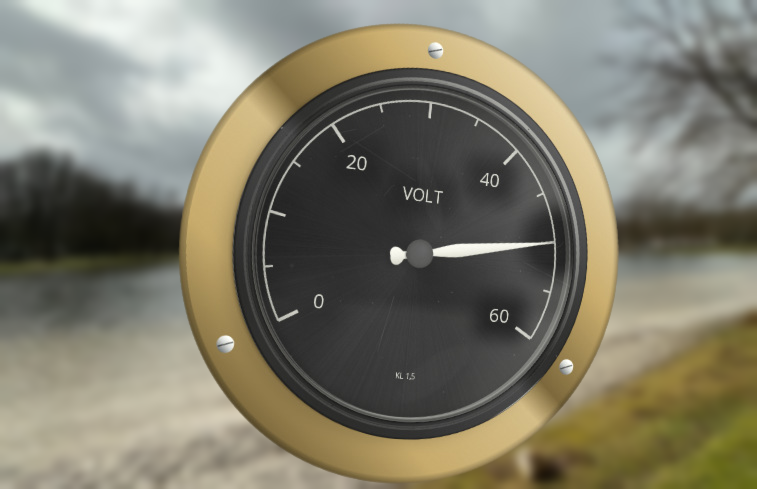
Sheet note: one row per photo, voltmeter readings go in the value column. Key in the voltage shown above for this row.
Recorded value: 50 V
